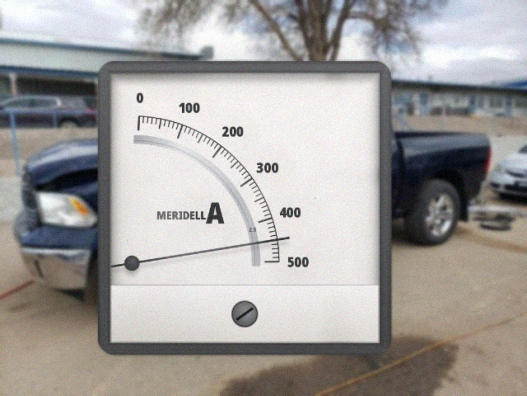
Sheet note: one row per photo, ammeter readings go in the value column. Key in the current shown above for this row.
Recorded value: 450 A
